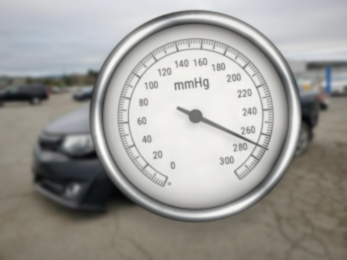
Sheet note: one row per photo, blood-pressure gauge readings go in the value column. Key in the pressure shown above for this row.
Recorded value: 270 mmHg
